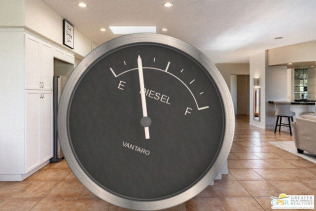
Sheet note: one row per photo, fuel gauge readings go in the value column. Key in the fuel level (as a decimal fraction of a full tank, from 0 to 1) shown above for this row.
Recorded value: 0.25
